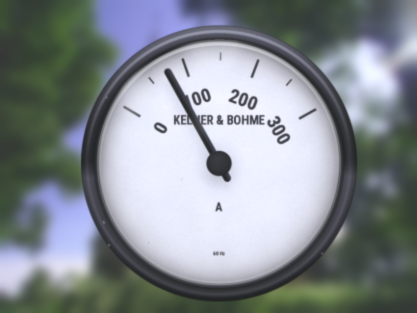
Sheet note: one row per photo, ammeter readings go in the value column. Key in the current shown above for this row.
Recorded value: 75 A
